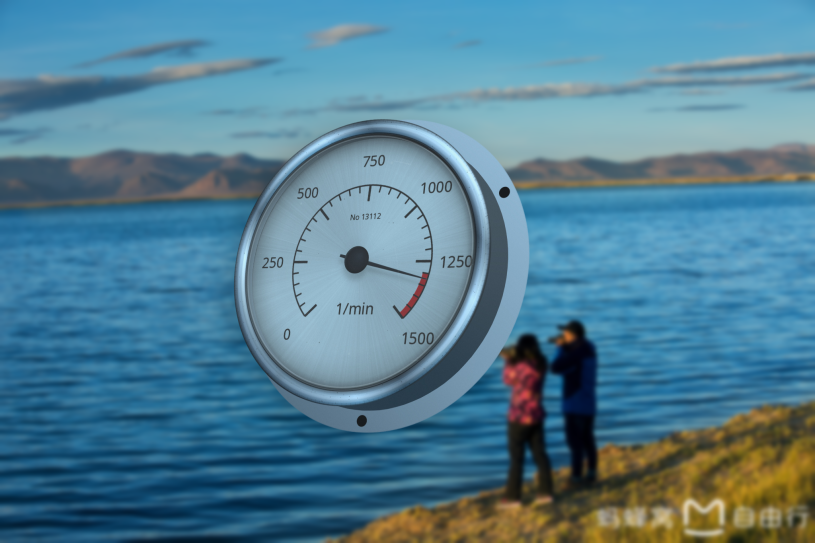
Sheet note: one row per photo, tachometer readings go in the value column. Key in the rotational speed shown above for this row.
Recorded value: 1325 rpm
